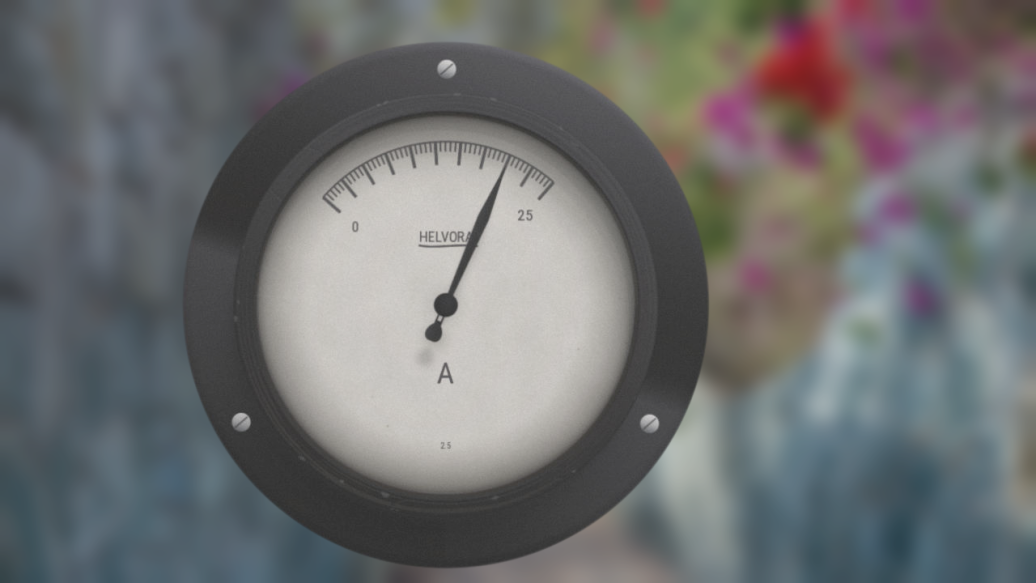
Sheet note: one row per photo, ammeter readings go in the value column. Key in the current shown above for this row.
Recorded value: 20 A
